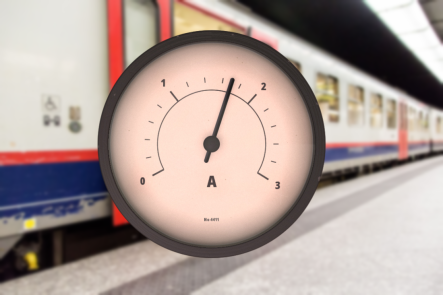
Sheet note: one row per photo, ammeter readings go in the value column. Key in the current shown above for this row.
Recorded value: 1.7 A
